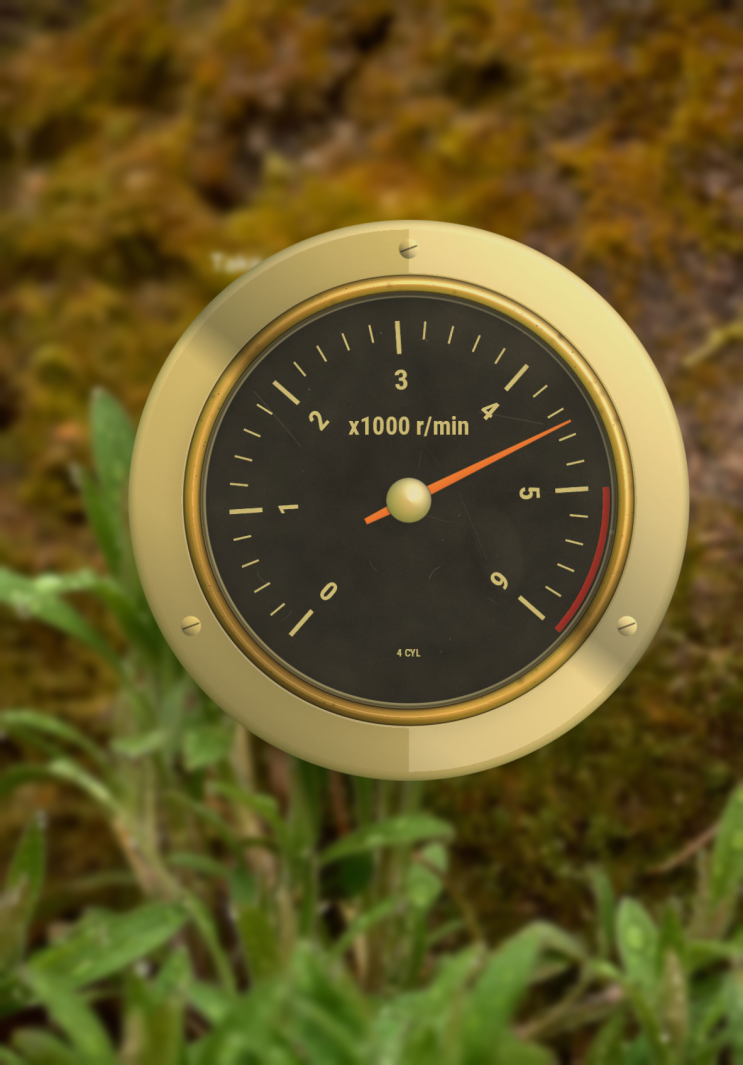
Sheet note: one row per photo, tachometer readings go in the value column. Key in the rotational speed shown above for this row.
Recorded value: 4500 rpm
